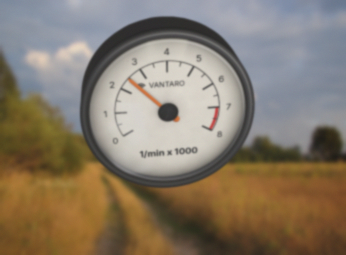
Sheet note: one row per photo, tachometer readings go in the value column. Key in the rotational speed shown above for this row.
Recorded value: 2500 rpm
